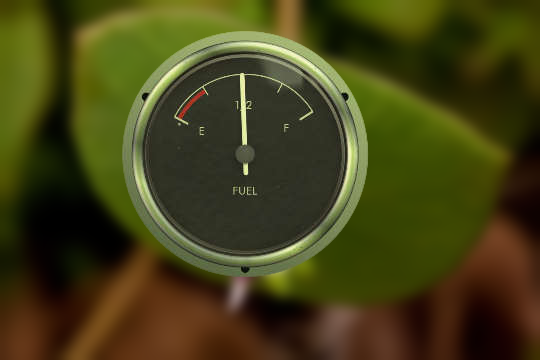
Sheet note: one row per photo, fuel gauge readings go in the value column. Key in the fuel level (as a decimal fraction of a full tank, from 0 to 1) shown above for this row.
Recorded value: 0.5
